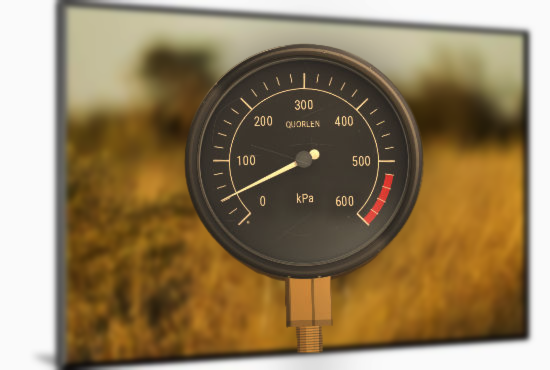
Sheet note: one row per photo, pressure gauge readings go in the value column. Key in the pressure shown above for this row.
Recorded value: 40 kPa
